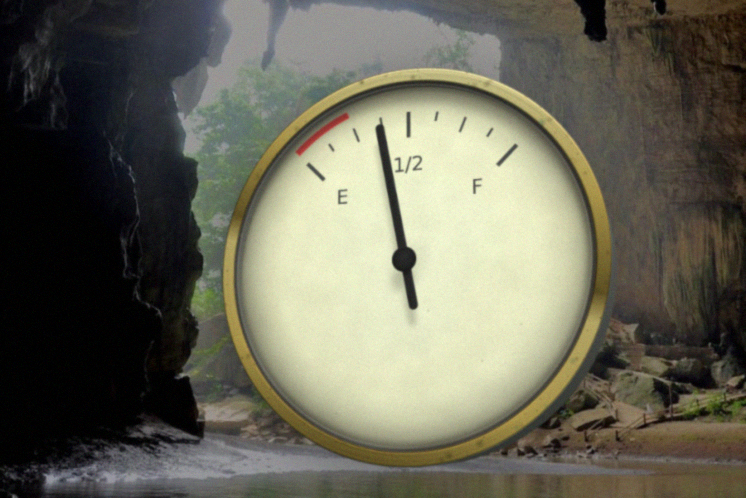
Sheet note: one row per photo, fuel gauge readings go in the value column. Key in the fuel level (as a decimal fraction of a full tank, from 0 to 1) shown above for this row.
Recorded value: 0.375
